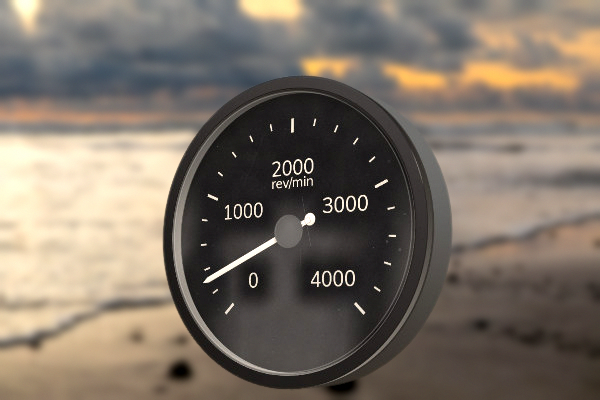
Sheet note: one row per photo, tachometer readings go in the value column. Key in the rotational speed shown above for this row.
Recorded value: 300 rpm
